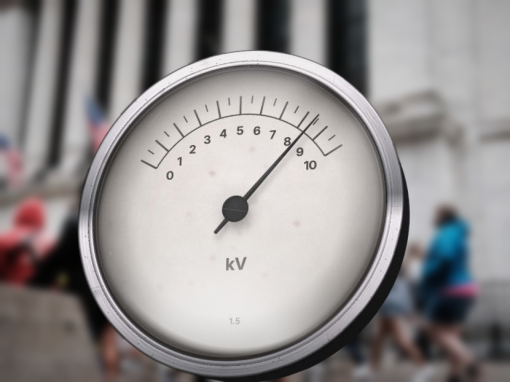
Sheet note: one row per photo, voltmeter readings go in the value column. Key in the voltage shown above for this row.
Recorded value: 8.5 kV
